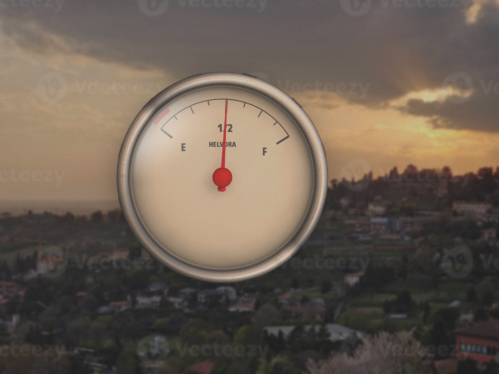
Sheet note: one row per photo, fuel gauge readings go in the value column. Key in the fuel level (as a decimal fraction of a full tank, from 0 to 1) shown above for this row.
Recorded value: 0.5
